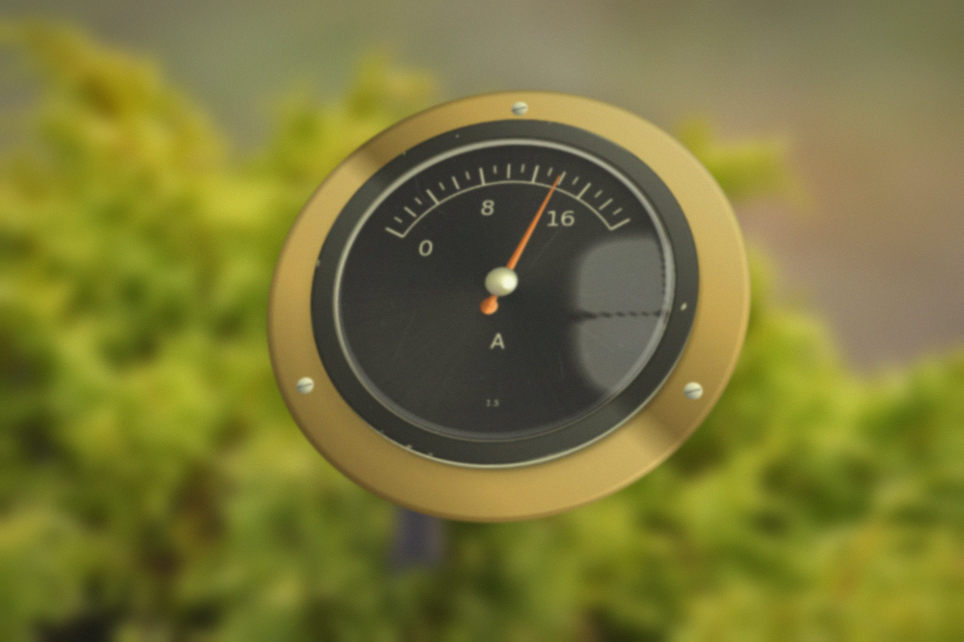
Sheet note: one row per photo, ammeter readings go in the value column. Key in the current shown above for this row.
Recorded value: 14 A
